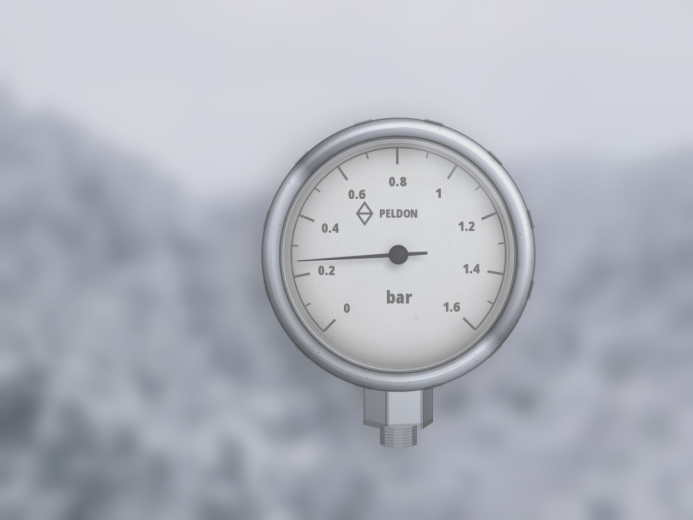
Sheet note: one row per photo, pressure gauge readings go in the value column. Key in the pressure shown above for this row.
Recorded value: 0.25 bar
